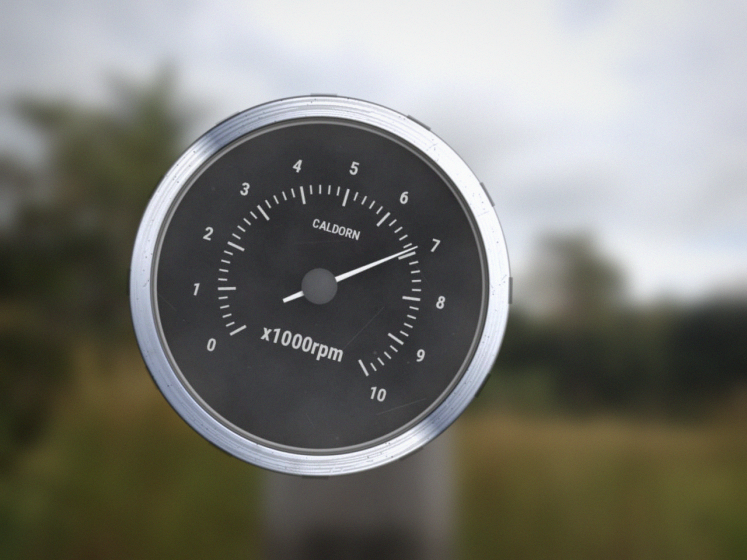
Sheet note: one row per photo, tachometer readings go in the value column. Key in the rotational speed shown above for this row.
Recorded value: 6900 rpm
